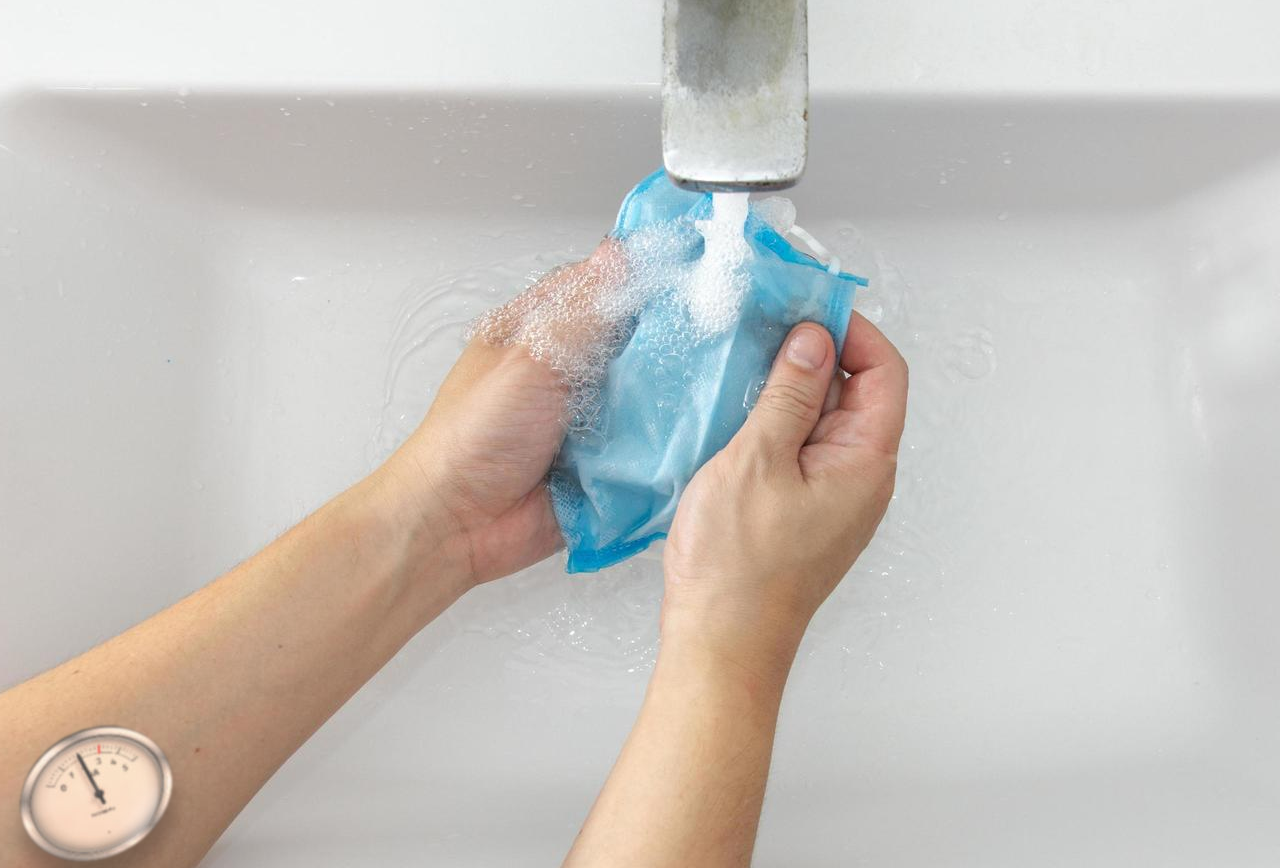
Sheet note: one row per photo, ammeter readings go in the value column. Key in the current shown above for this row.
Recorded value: 2 kA
